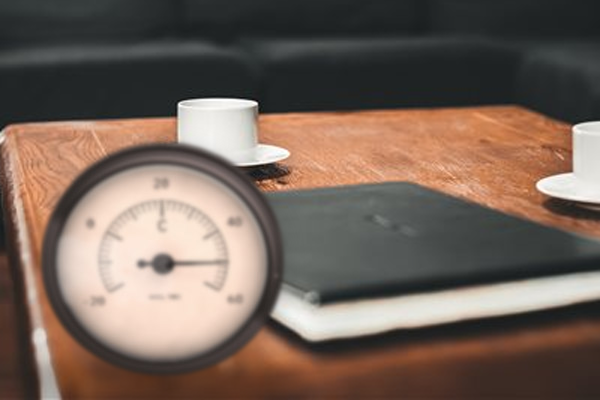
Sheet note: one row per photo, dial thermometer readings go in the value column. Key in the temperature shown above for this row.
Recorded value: 50 °C
